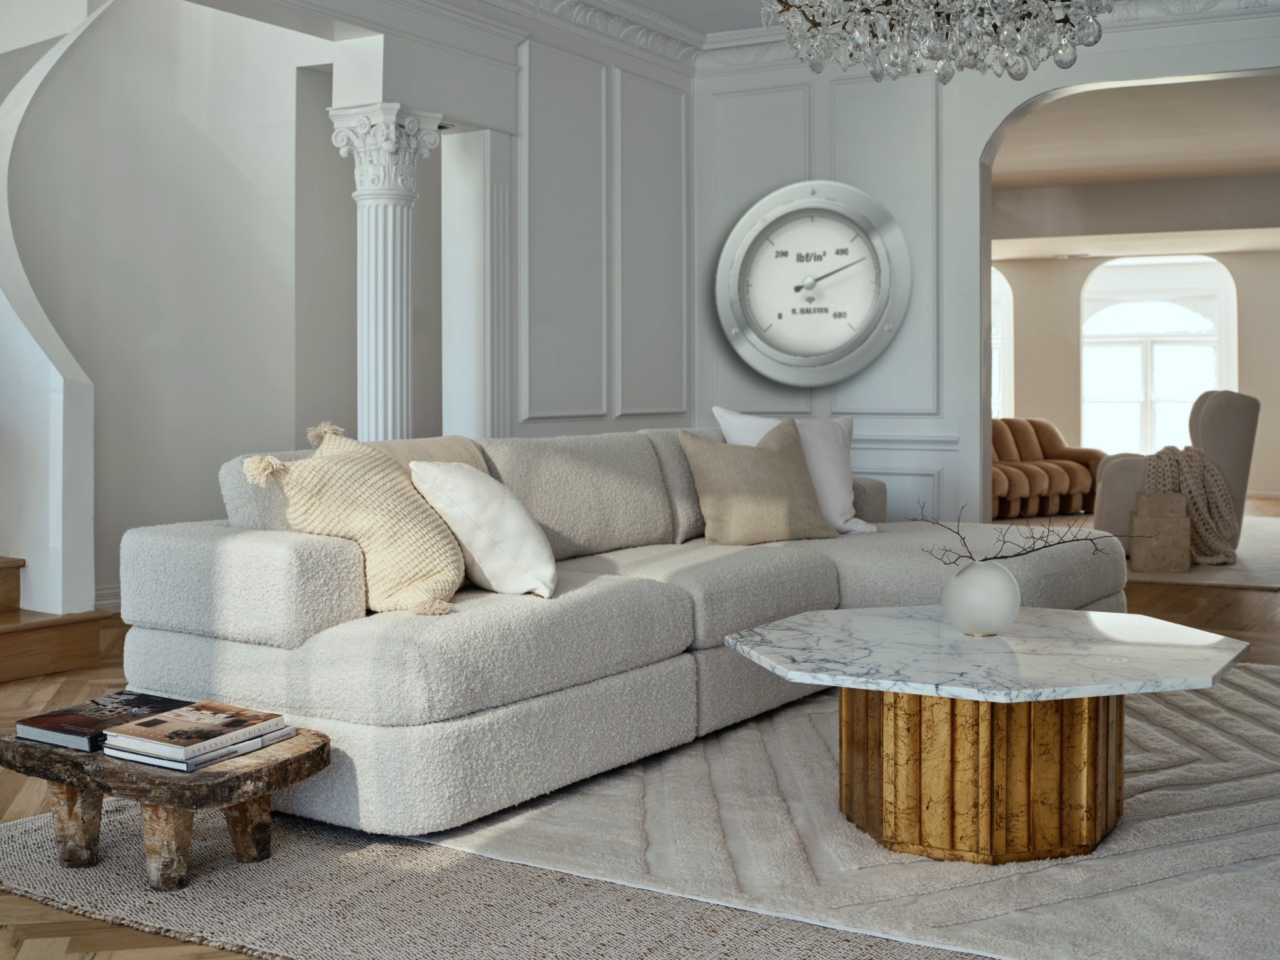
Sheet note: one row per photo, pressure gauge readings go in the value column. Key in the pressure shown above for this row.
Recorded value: 450 psi
